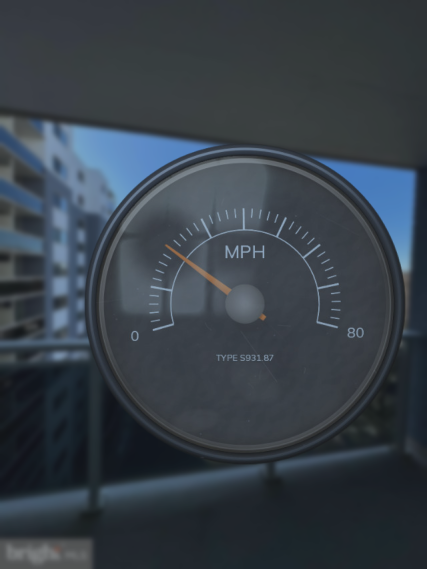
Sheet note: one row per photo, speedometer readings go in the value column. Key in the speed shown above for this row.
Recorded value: 20 mph
